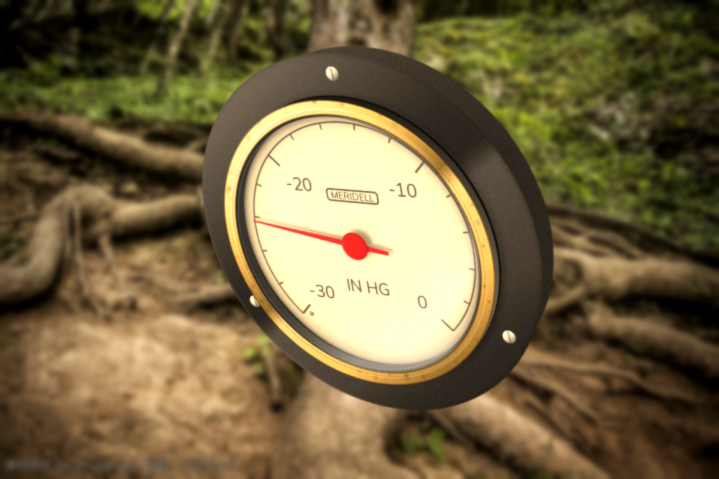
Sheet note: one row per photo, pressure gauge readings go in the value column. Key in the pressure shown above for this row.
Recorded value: -24 inHg
